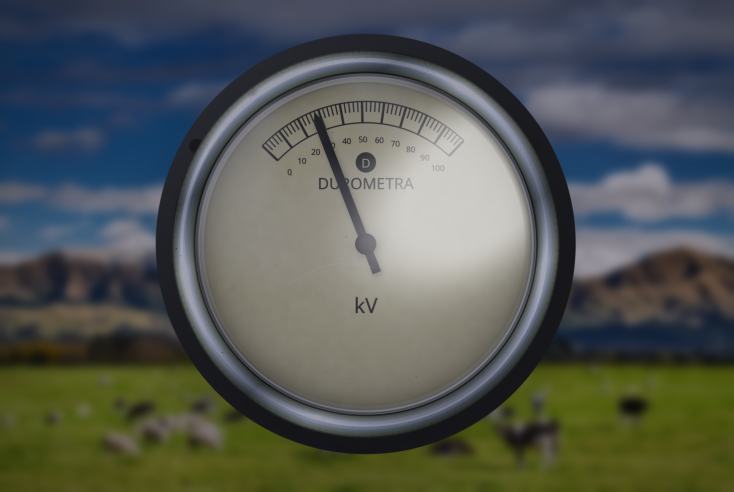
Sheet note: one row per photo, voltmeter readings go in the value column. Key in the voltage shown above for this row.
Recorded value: 28 kV
